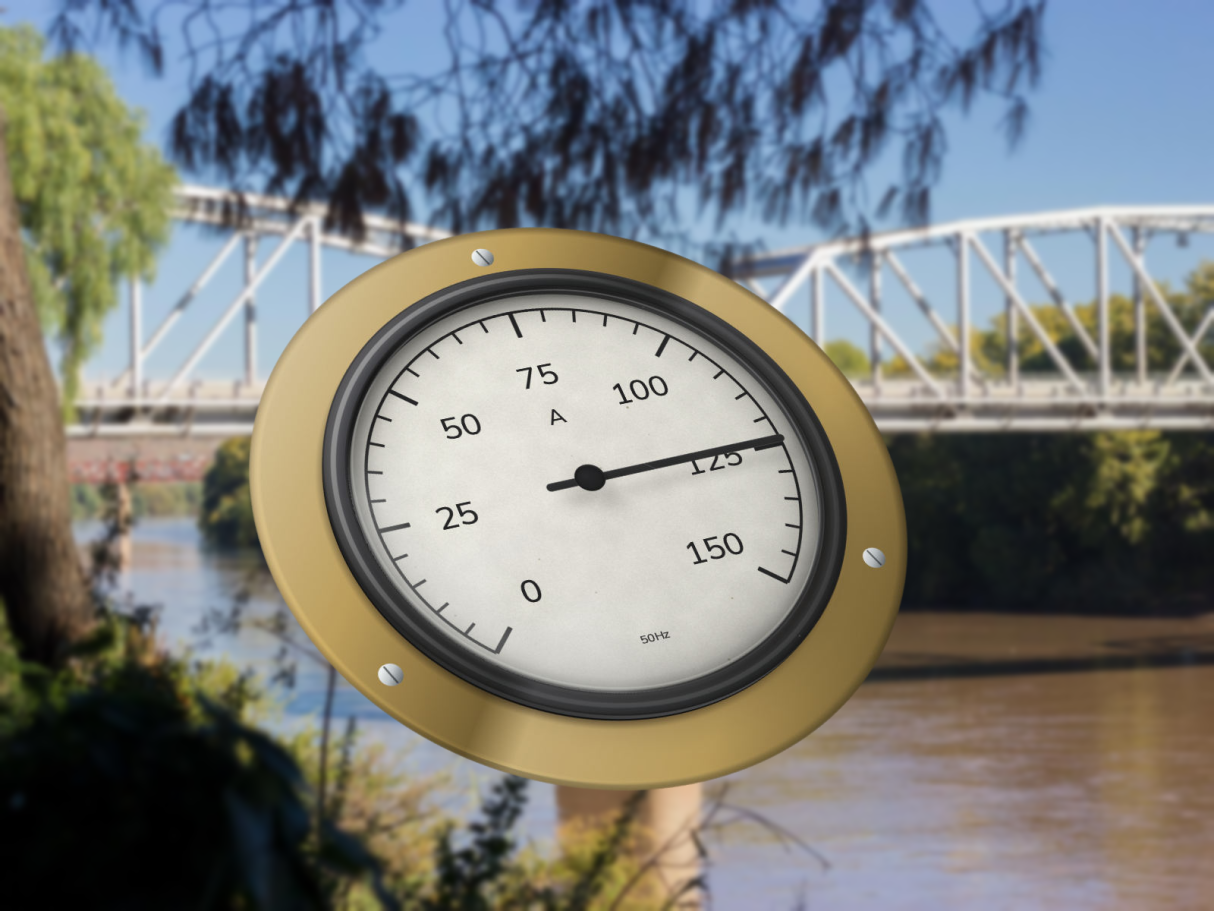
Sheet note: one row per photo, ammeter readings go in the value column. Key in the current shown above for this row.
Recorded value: 125 A
